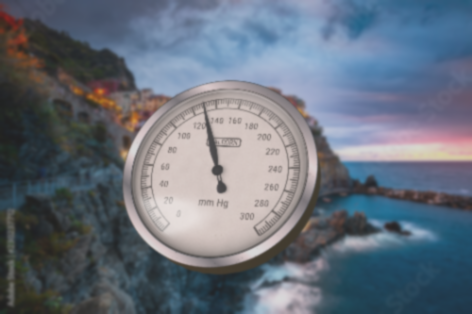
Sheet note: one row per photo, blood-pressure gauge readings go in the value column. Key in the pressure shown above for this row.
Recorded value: 130 mmHg
